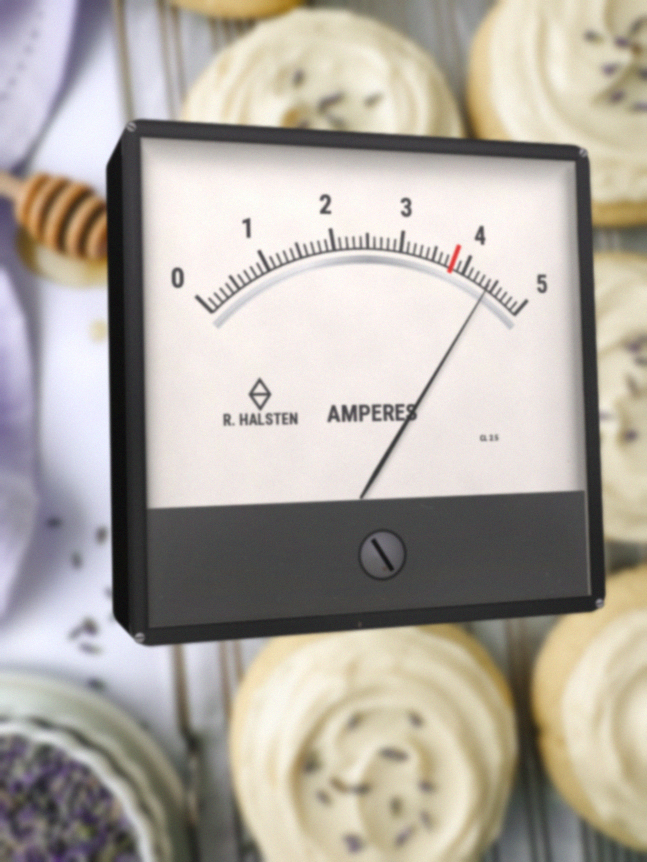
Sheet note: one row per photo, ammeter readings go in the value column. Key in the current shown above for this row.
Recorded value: 4.4 A
